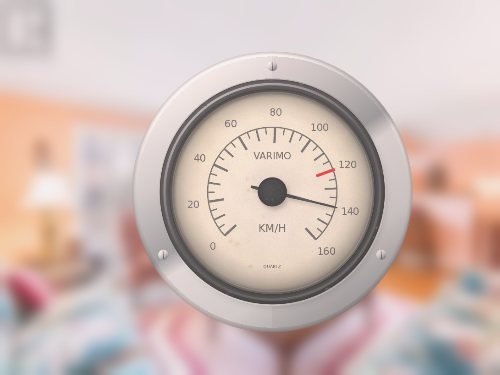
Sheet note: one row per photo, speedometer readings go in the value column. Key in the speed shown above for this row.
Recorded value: 140 km/h
